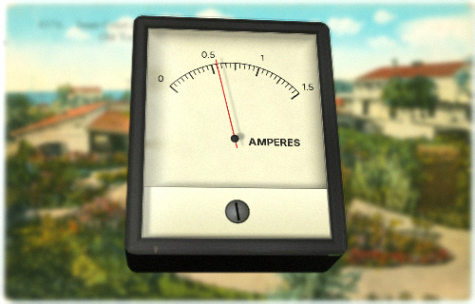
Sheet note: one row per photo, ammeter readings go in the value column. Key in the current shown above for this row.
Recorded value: 0.55 A
